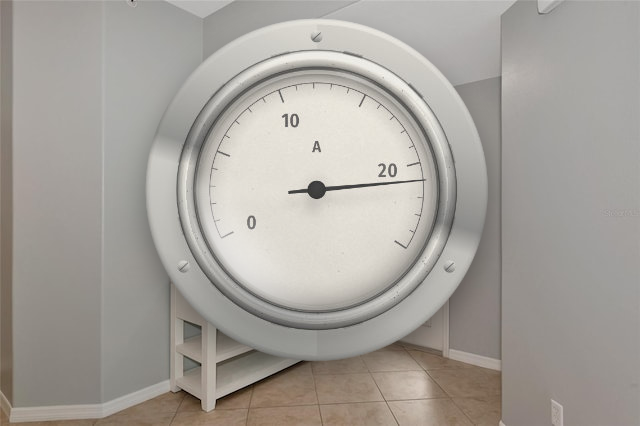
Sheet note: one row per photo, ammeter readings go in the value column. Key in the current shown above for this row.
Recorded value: 21 A
